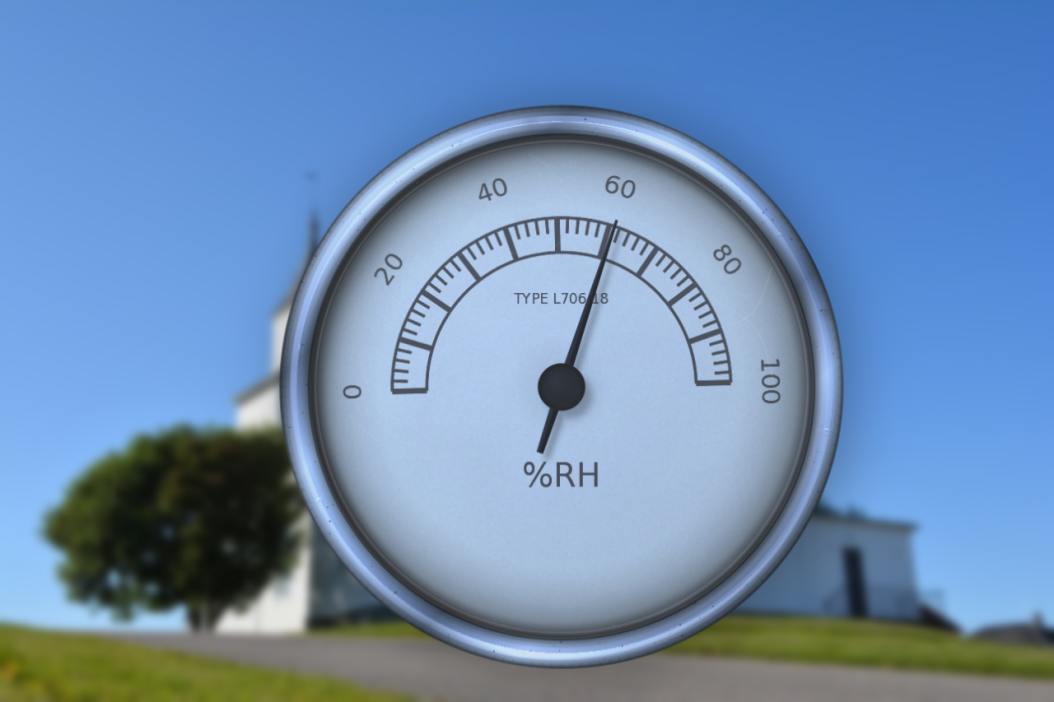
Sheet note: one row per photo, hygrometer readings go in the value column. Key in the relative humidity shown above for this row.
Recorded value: 61 %
